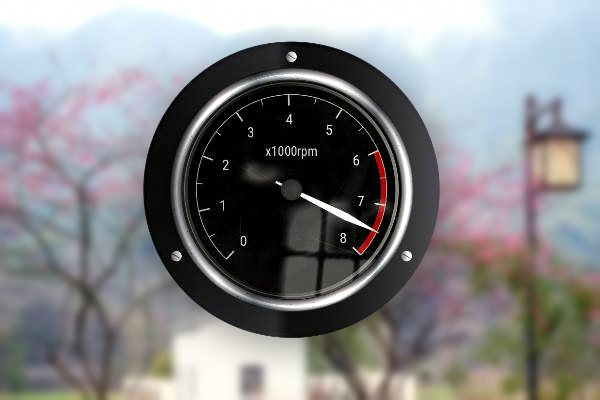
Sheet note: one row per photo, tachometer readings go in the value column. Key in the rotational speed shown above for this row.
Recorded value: 7500 rpm
